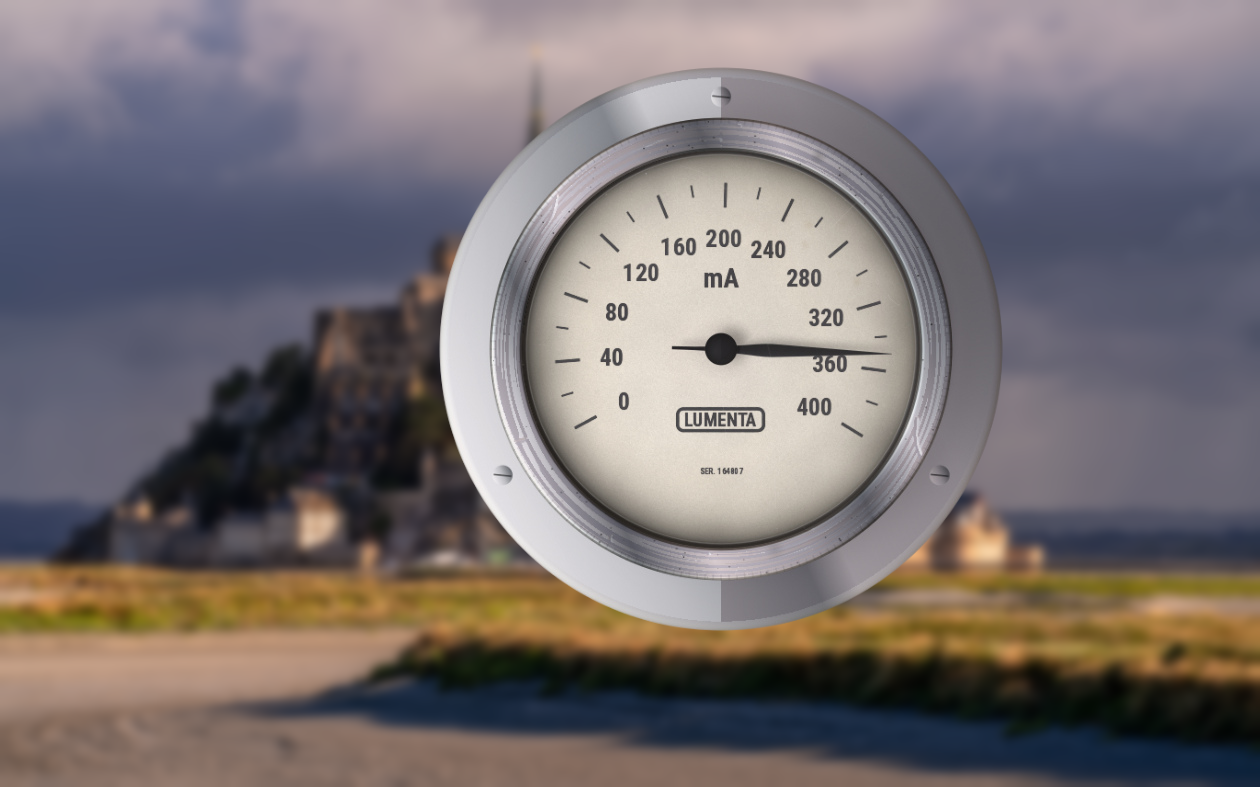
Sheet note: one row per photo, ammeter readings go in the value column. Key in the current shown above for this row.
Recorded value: 350 mA
